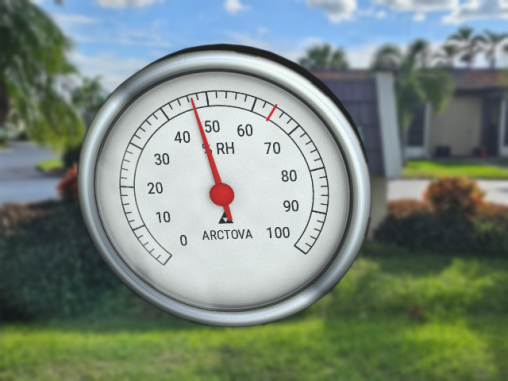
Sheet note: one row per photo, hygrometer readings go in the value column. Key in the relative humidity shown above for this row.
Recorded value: 47 %
